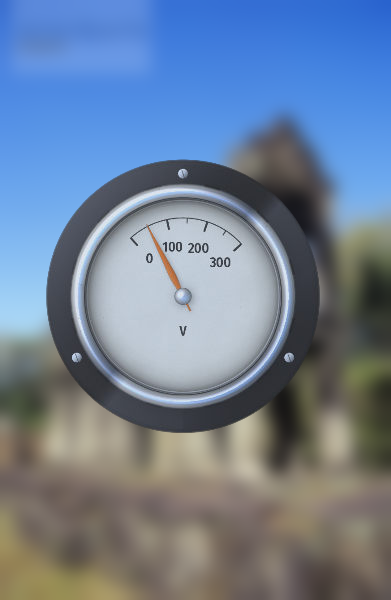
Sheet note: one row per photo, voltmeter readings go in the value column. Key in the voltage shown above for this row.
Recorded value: 50 V
